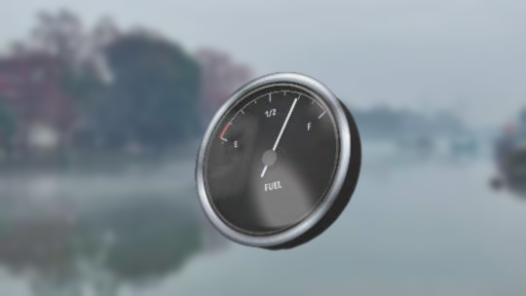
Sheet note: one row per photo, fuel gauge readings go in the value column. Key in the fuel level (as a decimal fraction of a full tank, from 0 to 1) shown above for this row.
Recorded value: 0.75
